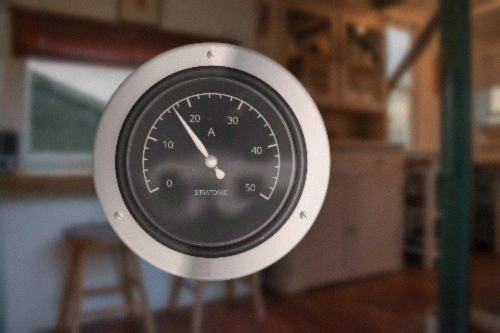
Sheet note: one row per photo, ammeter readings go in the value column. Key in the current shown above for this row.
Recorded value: 17 A
